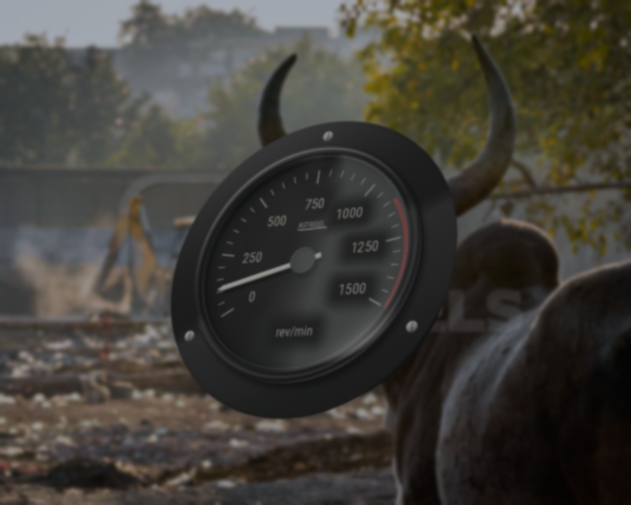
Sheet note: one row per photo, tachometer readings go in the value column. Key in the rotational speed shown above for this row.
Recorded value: 100 rpm
